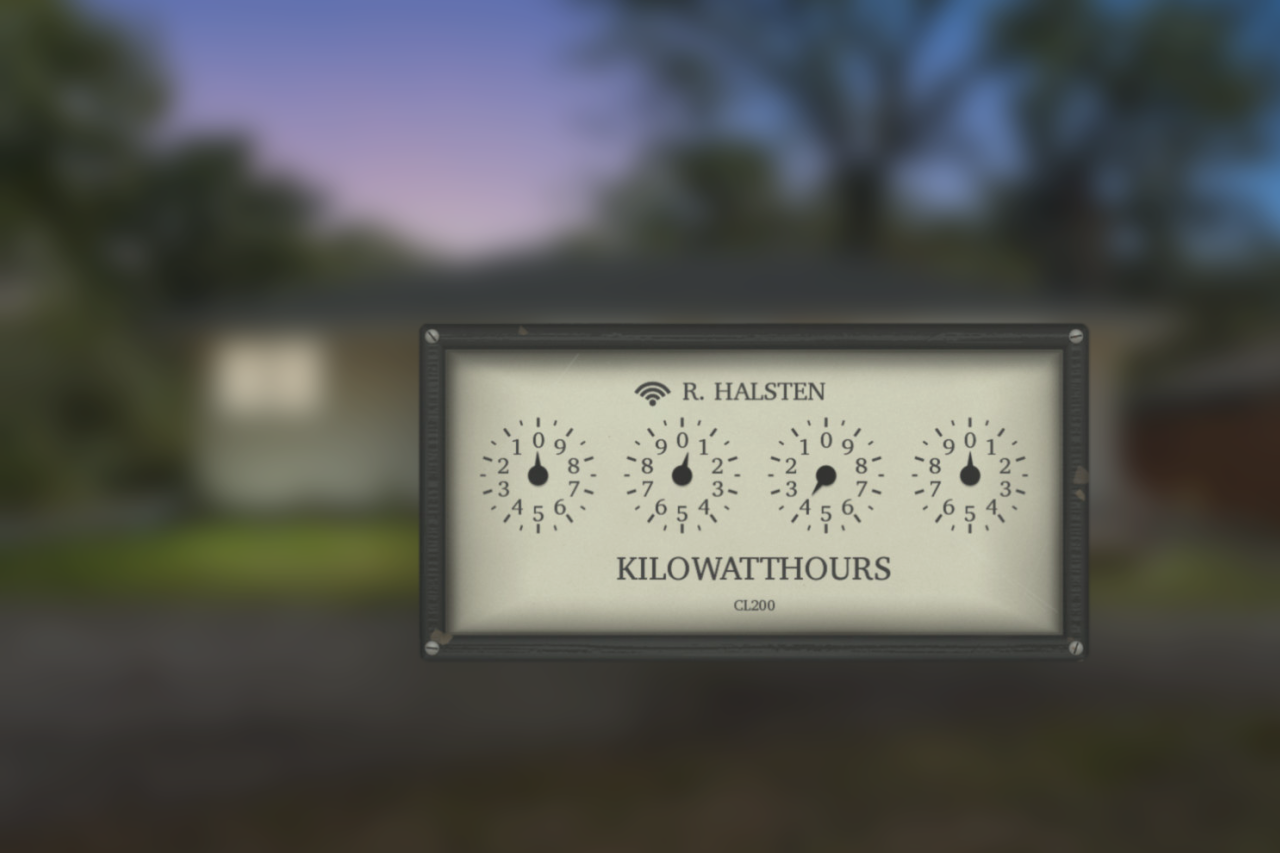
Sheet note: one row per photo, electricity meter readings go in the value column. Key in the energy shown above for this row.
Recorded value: 40 kWh
